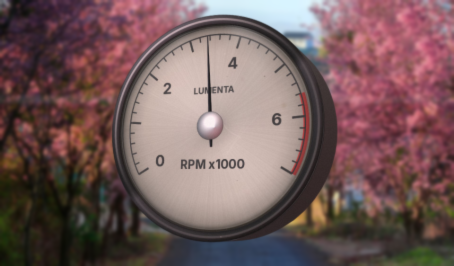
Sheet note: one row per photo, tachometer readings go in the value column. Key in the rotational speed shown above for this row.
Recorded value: 3400 rpm
